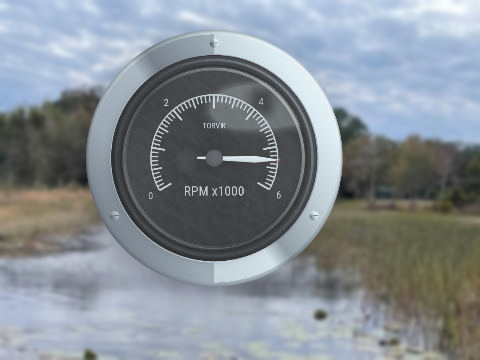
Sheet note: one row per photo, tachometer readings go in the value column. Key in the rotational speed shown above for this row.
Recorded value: 5300 rpm
